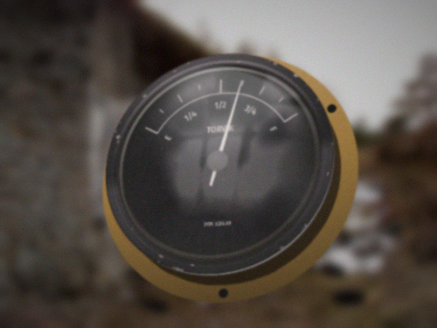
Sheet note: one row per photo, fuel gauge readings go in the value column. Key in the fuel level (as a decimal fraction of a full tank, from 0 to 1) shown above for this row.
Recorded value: 0.625
